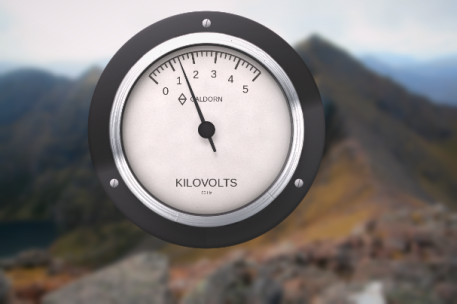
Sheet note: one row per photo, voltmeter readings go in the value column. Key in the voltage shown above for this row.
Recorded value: 1.4 kV
